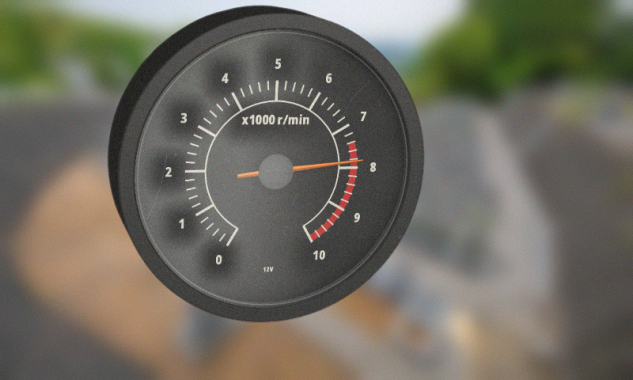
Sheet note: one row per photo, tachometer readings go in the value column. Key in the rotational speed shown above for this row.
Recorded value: 7800 rpm
